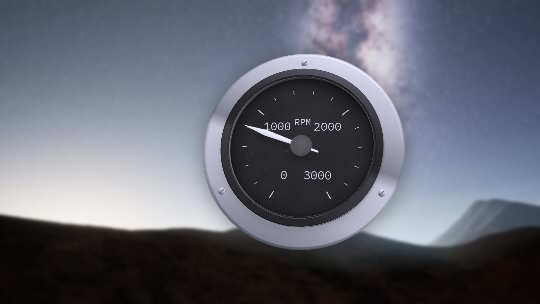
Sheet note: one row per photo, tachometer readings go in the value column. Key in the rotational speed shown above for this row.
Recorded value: 800 rpm
